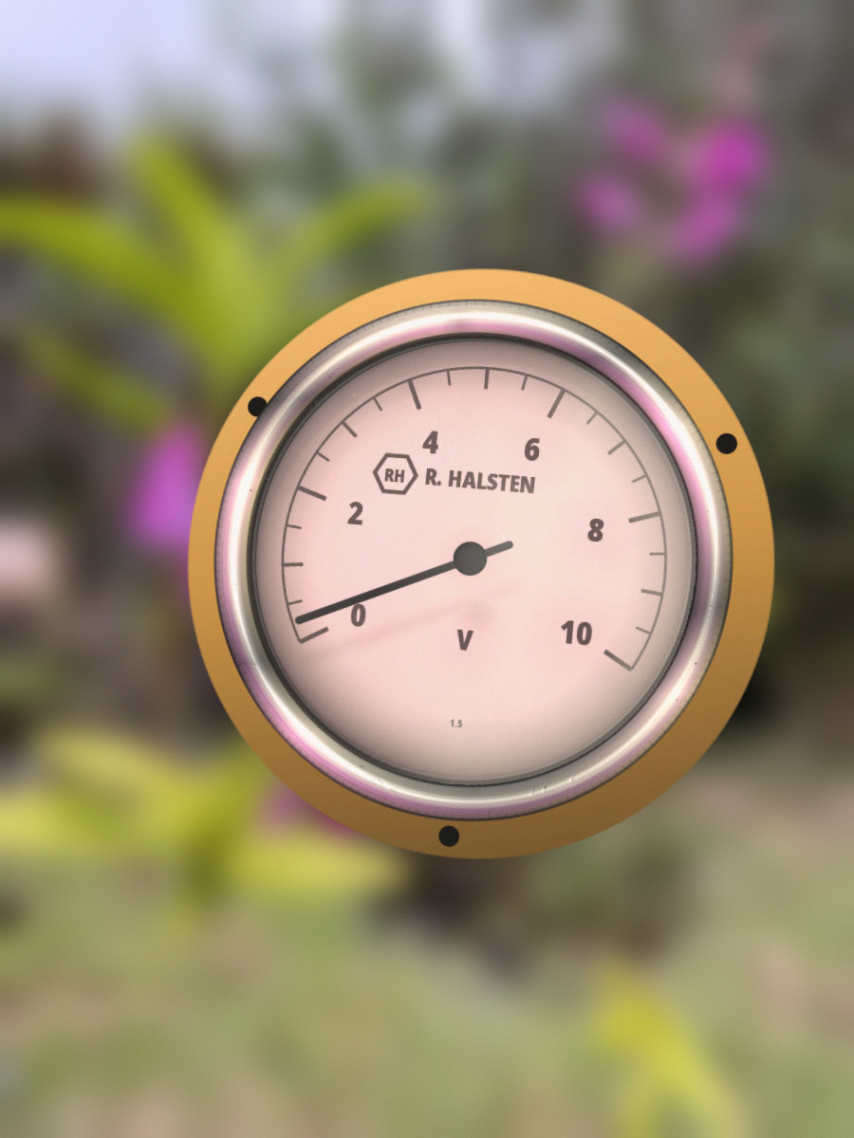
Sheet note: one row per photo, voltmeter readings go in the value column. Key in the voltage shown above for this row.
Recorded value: 0.25 V
